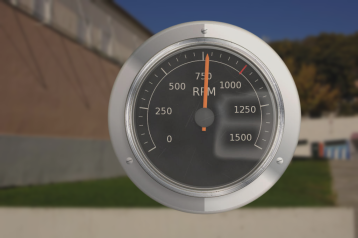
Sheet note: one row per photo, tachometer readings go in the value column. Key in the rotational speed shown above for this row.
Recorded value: 775 rpm
